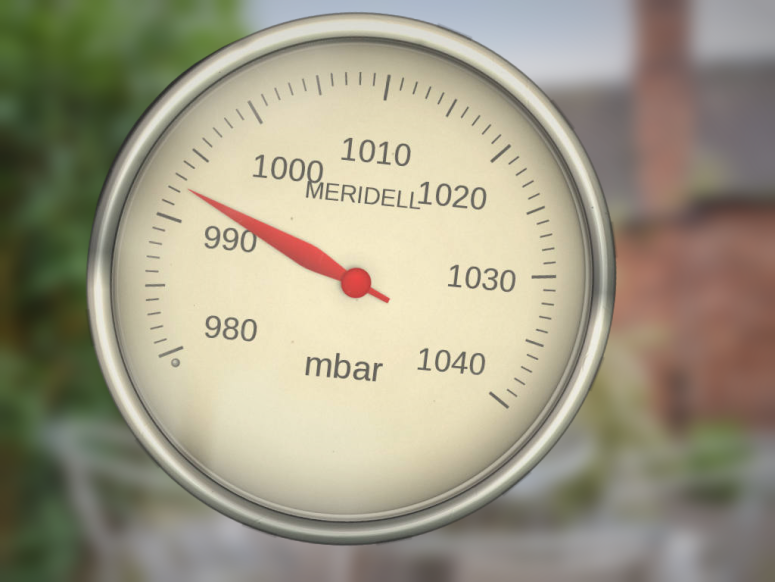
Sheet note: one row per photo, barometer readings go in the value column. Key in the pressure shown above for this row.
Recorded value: 992.5 mbar
